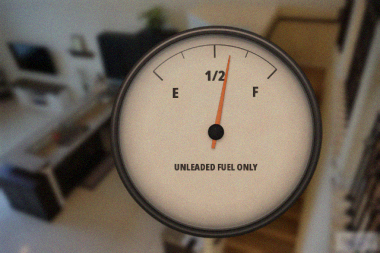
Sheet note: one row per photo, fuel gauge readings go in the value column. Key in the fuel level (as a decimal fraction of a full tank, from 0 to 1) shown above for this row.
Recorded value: 0.625
